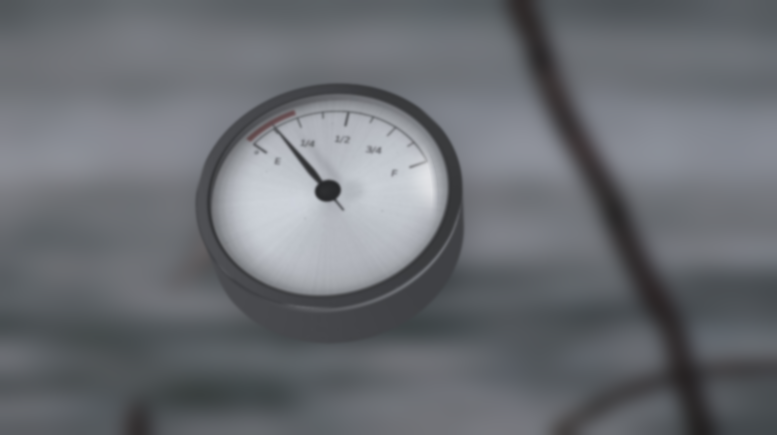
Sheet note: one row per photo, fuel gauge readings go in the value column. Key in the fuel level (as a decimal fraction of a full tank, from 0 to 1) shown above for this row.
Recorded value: 0.125
